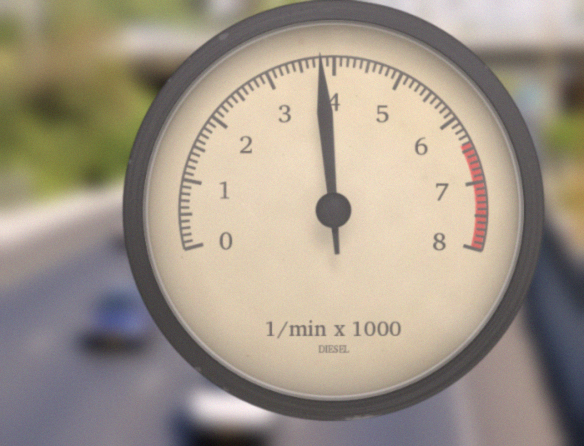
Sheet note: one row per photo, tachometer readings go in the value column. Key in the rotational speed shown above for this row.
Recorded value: 3800 rpm
